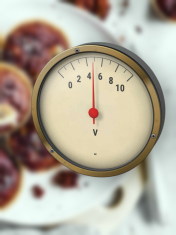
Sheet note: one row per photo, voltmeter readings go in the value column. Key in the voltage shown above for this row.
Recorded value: 5 V
